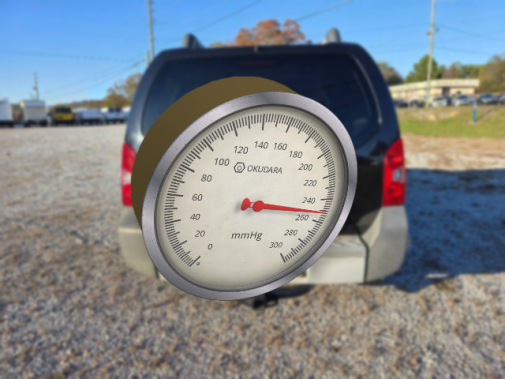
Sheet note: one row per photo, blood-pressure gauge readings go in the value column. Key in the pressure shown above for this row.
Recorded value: 250 mmHg
